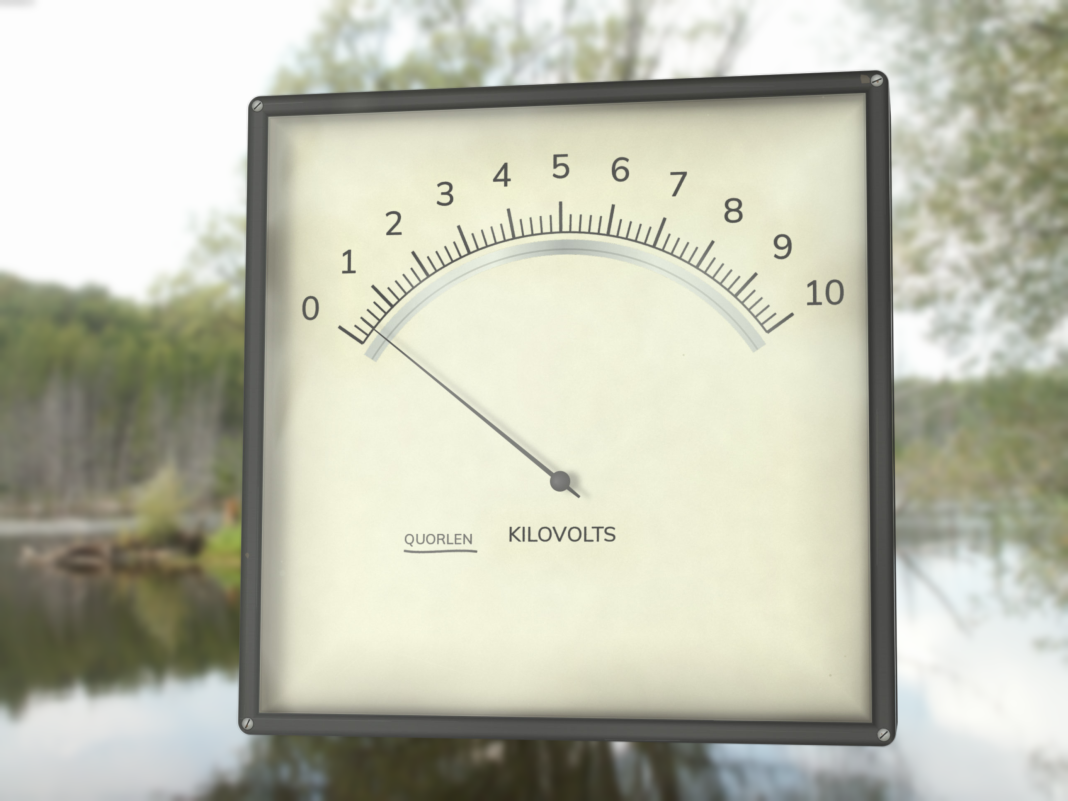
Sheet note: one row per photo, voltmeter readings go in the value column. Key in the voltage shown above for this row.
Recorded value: 0.4 kV
